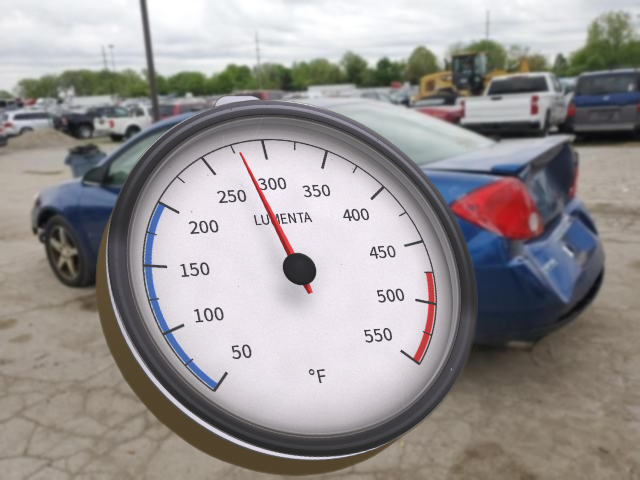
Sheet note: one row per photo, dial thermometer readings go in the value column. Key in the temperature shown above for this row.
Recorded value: 275 °F
